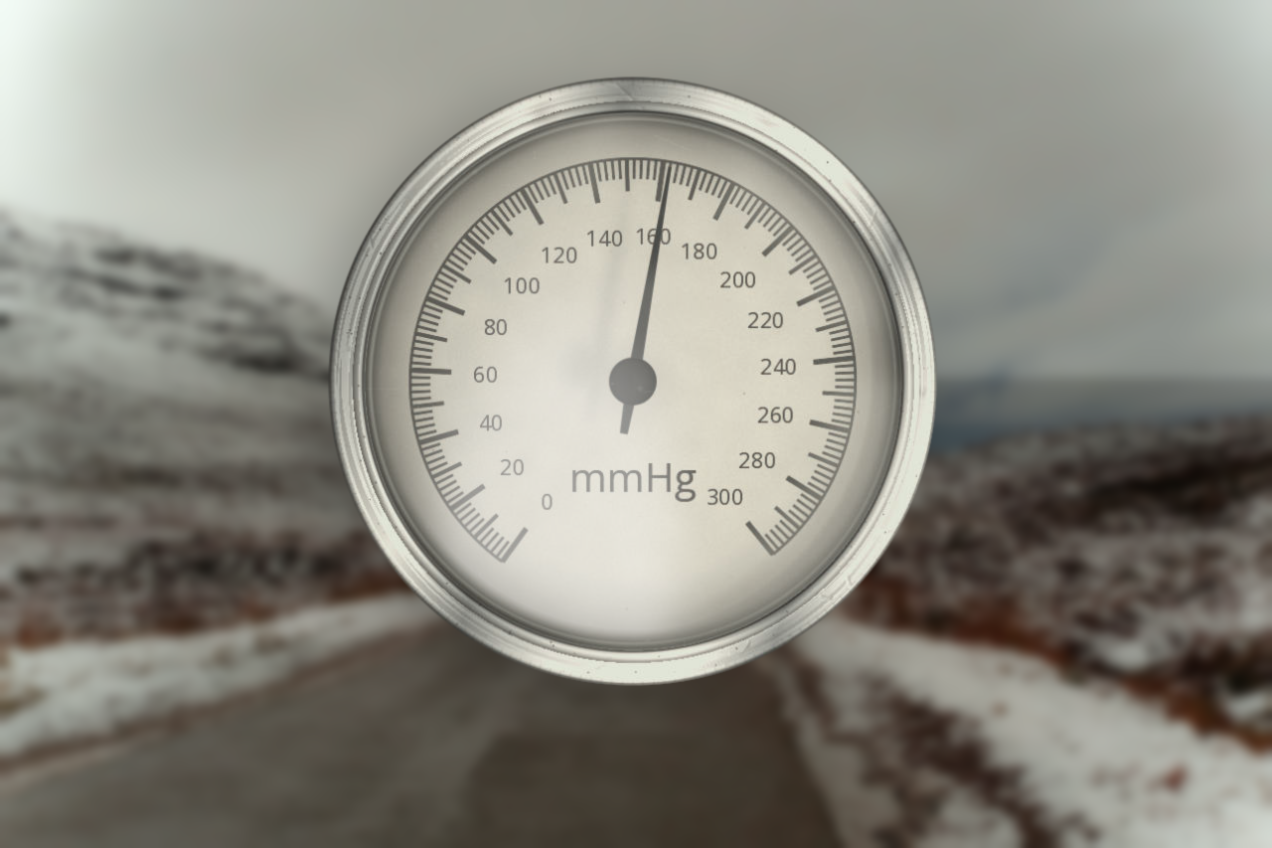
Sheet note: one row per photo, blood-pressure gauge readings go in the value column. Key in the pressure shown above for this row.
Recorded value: 162 mmHg
